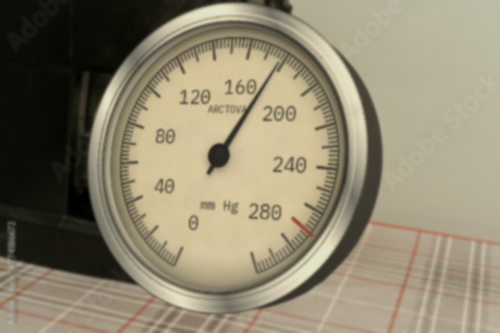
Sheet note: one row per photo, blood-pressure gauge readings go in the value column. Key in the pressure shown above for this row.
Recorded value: 180 mmHg
